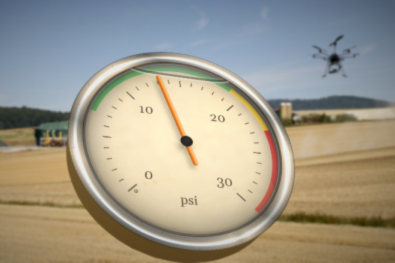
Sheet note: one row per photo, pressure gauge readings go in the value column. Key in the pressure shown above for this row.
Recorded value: 13 psi
